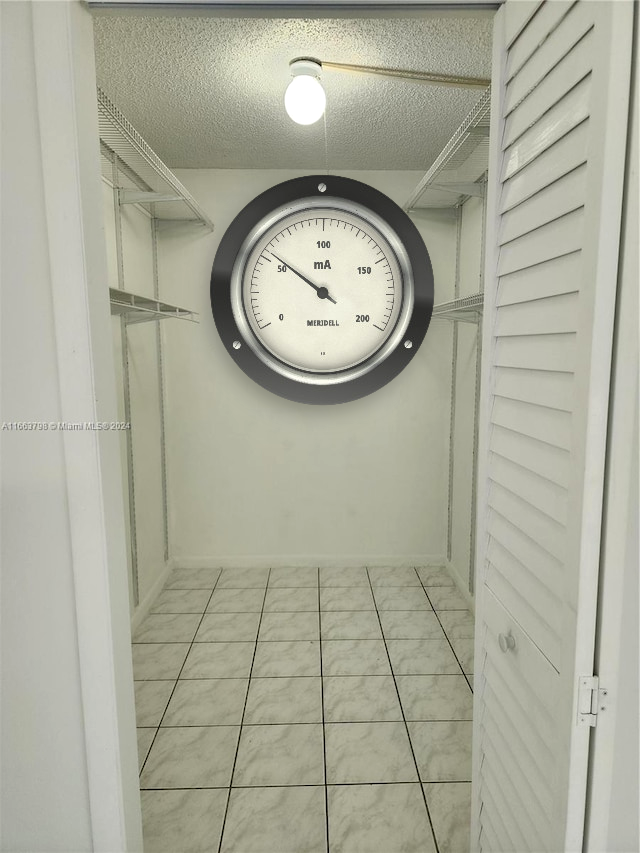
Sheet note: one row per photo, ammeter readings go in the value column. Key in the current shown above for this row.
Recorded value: 55 mA
